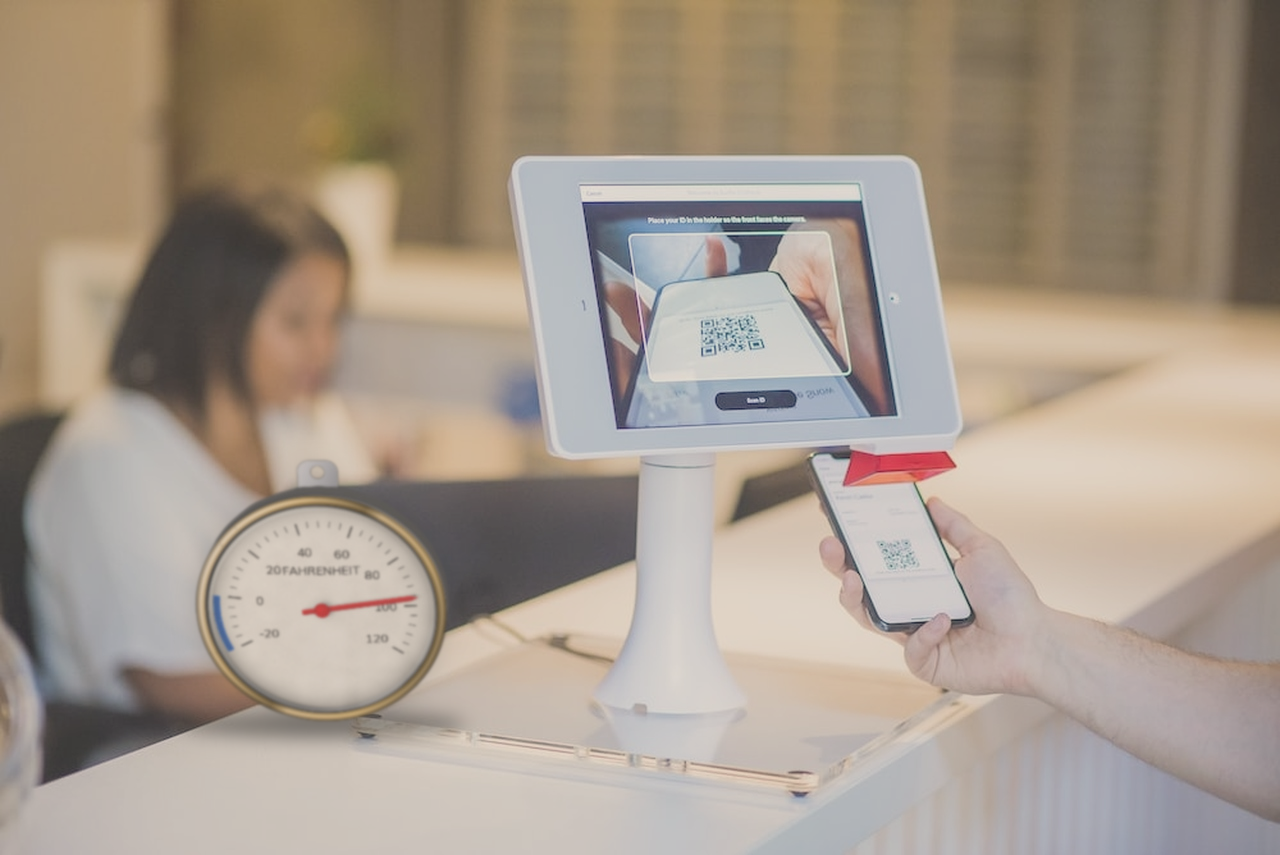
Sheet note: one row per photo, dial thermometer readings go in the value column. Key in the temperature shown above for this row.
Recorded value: 96 °F
